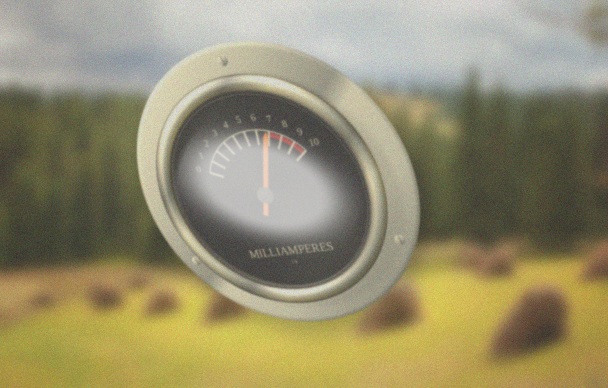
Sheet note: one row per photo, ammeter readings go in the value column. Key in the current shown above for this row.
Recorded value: 7 mA
